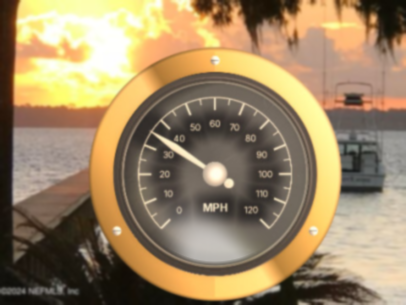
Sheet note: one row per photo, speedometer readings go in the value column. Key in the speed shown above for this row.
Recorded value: 35 mph
